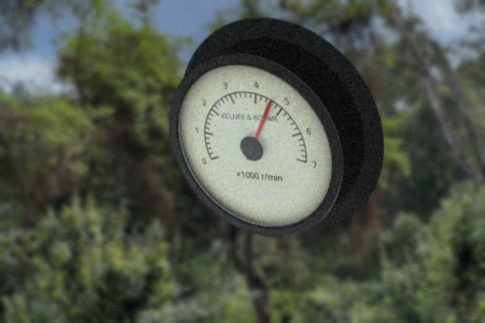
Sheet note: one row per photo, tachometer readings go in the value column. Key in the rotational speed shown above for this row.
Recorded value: 4600 rpm
